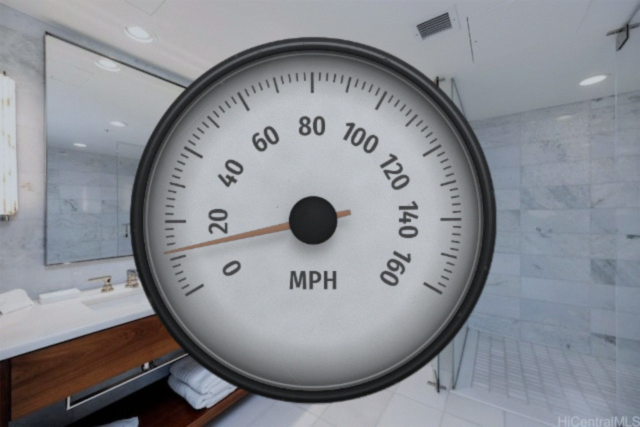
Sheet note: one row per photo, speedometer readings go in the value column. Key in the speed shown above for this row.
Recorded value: 12 mph
